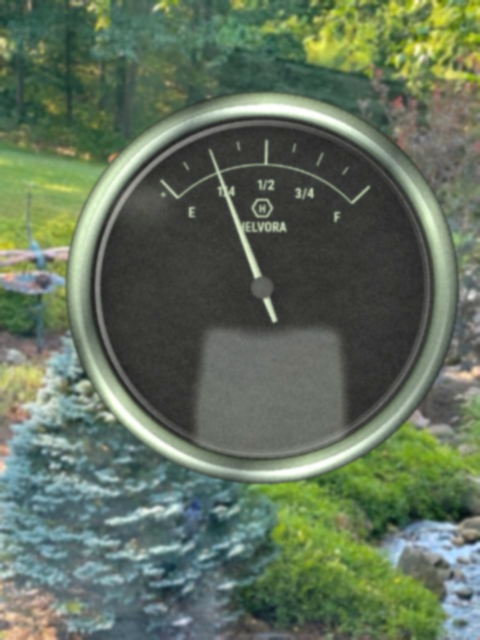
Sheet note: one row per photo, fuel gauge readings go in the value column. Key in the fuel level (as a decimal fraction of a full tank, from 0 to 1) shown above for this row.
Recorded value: 0.25
